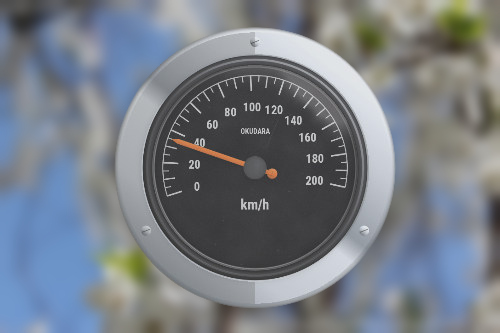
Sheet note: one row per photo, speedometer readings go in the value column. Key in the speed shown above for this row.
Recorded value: 35 km/h
